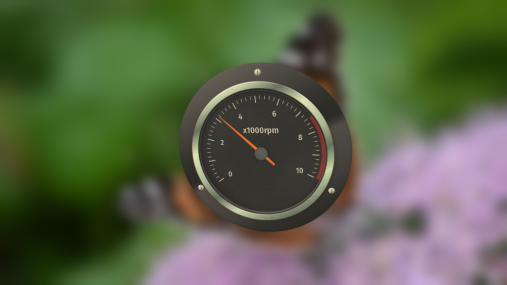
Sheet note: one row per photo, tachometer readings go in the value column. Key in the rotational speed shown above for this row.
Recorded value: 3200 rpm
